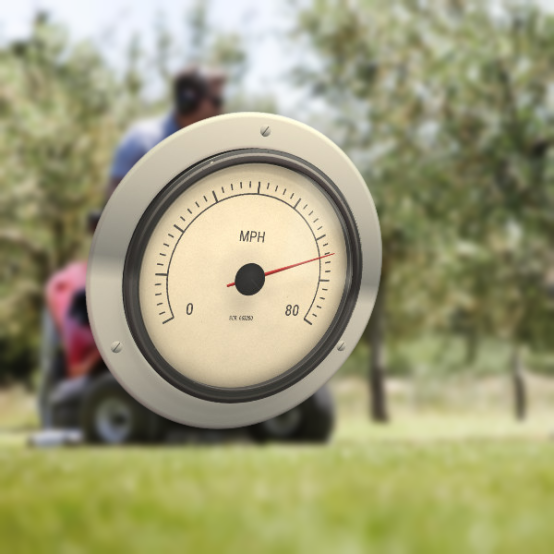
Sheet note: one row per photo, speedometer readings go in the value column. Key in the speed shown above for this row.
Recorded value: 64 mph
